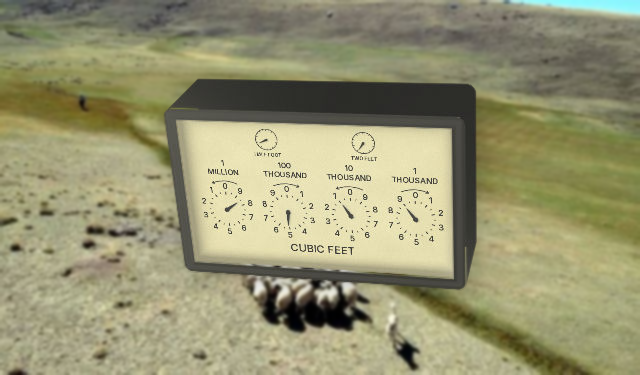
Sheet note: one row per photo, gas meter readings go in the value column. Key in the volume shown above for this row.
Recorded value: 850900 ft³
